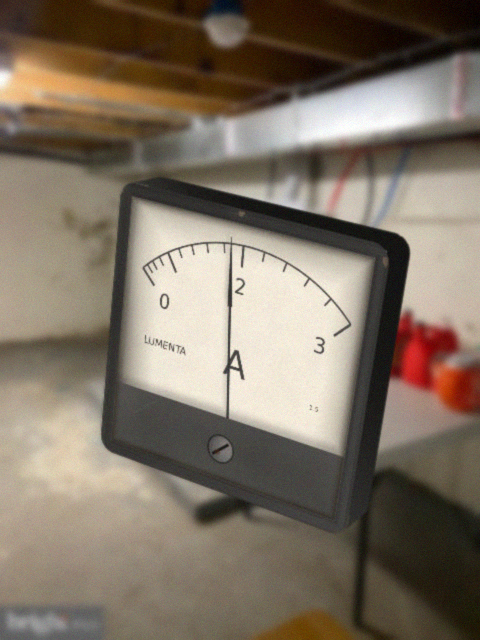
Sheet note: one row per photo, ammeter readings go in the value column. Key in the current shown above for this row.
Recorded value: 1.9 A
